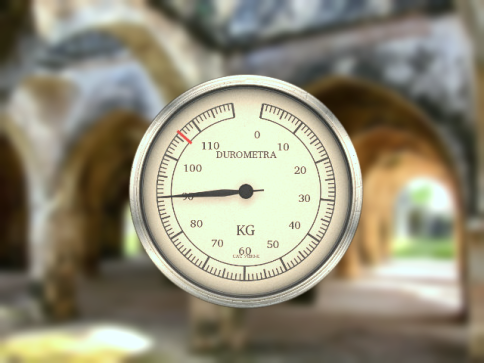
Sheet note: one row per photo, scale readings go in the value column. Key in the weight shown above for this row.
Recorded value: 90 kg
